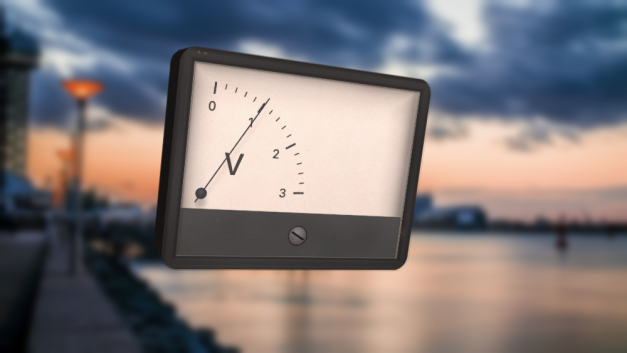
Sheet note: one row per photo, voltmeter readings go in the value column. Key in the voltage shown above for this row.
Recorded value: 1 V
